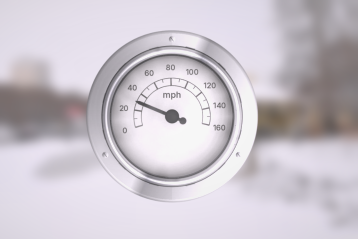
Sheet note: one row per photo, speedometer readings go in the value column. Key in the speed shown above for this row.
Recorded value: 30 mph
